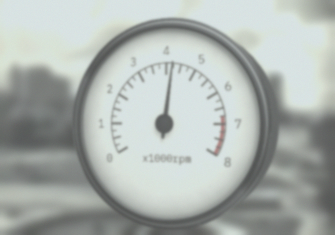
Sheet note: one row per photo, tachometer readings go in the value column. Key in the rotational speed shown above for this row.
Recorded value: 4250 rpm
